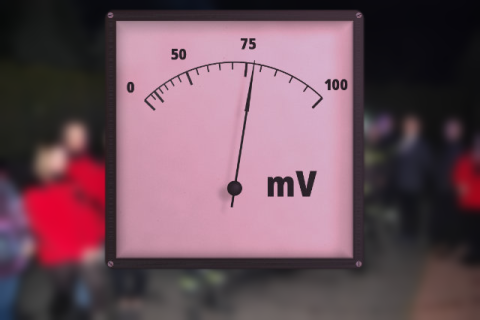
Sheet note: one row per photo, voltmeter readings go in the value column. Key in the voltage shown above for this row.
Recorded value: 77.5 mV
